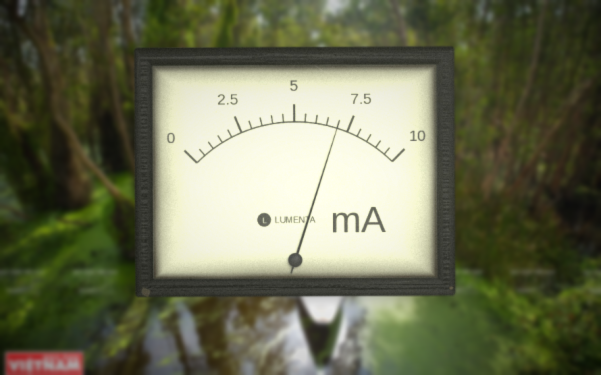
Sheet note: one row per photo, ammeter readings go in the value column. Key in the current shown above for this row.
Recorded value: 7 mA
